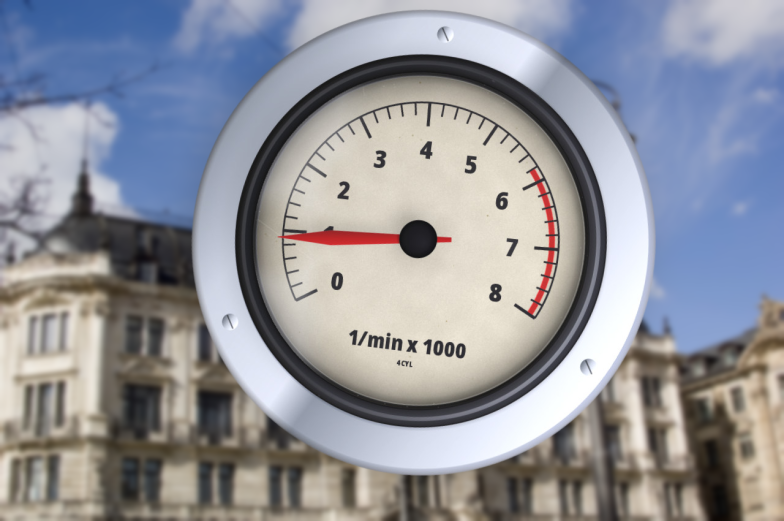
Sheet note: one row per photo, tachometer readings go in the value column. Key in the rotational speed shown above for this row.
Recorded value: 900 rpm
